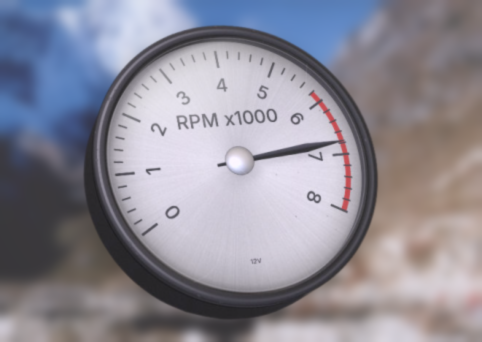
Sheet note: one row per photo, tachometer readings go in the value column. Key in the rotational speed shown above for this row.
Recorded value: 6800 rpm
